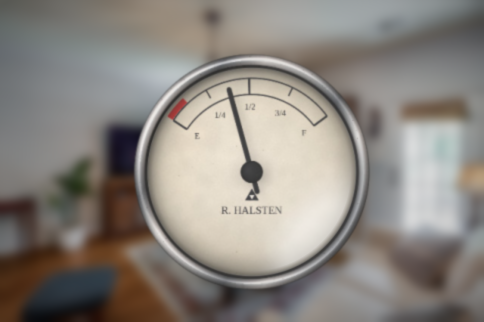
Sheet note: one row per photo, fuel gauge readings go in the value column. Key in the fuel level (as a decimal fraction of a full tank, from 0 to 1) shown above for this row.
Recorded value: 0.375
